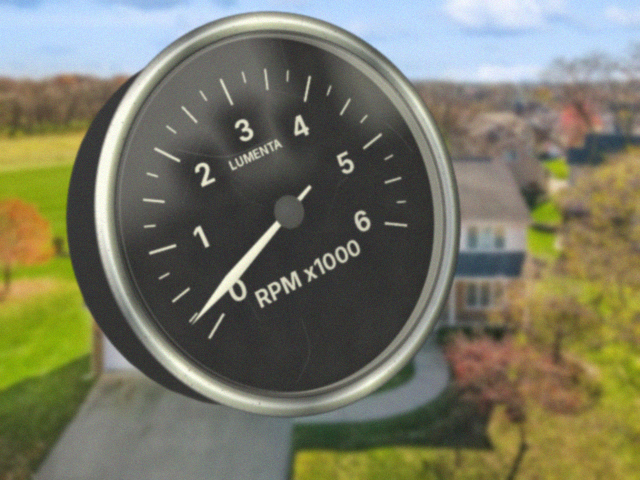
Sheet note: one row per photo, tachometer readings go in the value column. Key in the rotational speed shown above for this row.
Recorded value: 250 rpm
